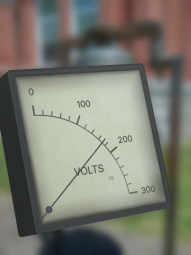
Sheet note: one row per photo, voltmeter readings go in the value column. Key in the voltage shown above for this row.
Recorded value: 170 V
